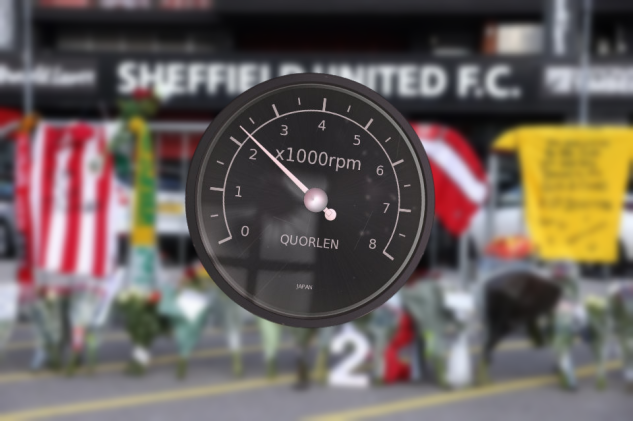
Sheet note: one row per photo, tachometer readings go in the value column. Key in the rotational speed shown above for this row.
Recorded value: 2250 rpm
